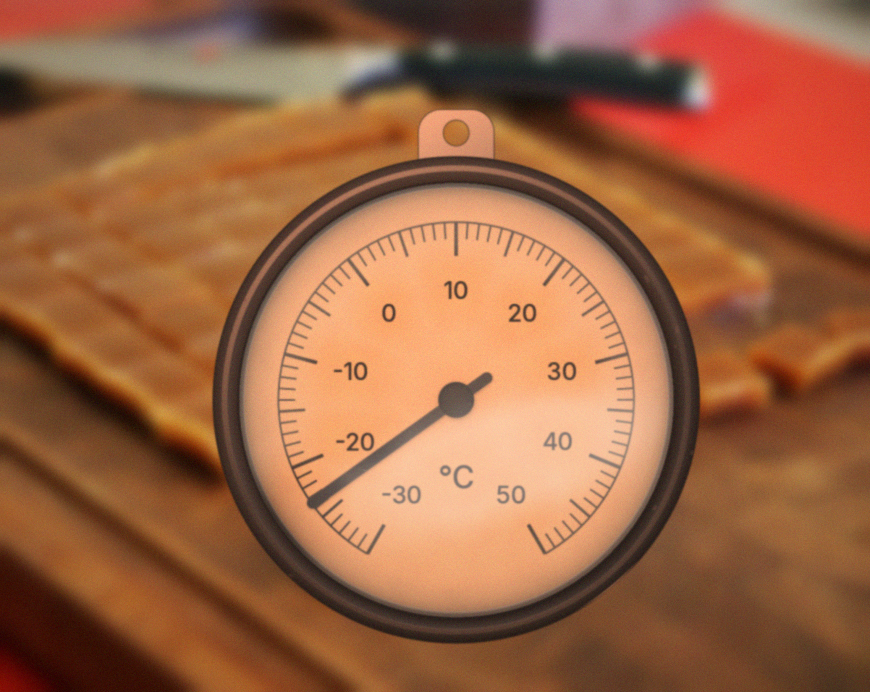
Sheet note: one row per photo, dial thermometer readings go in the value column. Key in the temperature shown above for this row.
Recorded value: -23.5 °C
